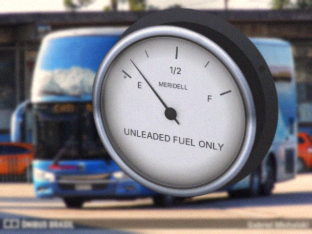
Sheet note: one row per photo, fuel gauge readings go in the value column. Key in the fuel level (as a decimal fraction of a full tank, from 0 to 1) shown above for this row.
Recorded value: 0.125
